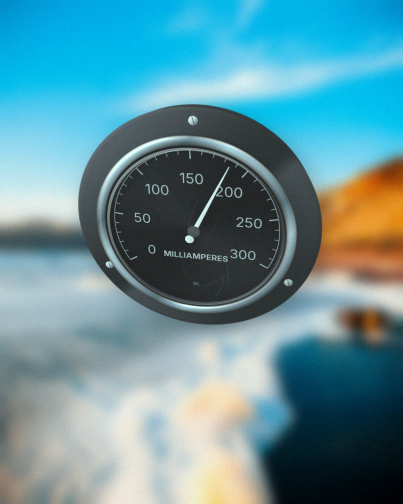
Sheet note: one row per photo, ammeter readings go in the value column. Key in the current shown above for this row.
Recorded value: 185 mA
